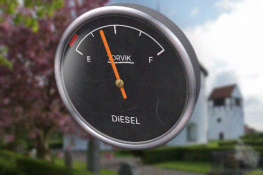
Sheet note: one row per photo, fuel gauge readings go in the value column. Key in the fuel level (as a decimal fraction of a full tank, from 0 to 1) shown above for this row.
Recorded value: 0.375
